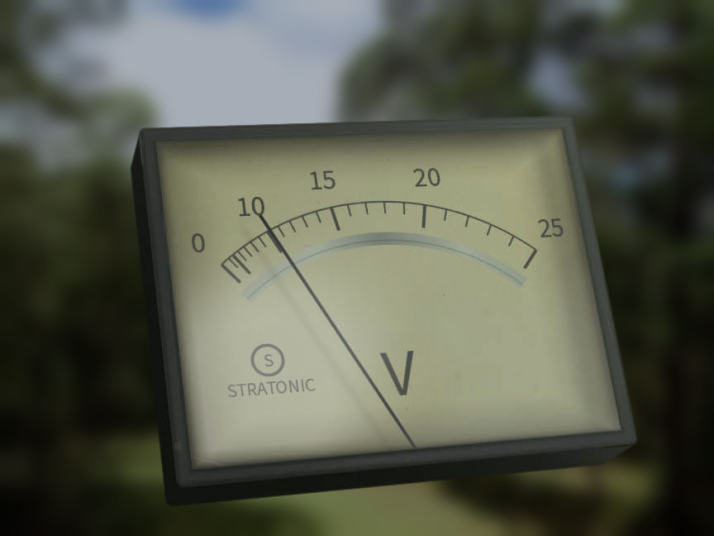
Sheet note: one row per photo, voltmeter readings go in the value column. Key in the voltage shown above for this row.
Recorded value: 10 V
